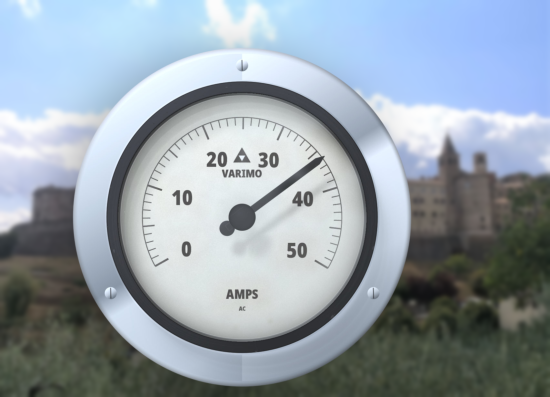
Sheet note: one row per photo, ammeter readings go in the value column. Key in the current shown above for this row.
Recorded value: 36 A
